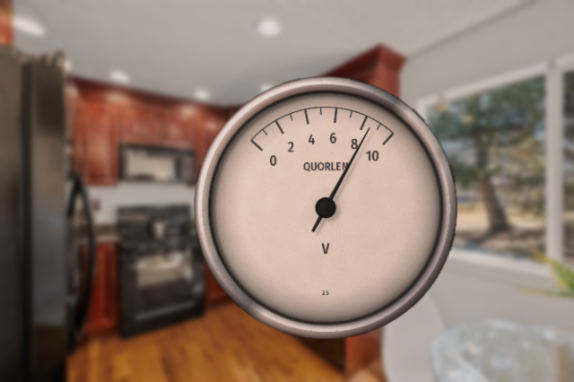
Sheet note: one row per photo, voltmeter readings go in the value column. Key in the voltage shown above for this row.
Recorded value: 8.5 V
